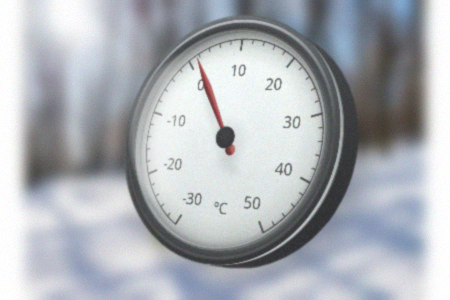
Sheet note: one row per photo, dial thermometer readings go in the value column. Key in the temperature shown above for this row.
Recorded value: 2 °C
